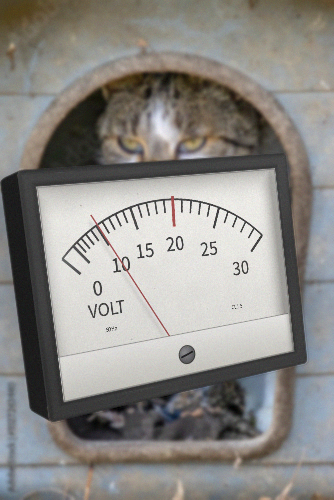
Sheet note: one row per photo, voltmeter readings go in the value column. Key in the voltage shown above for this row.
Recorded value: 10 V
